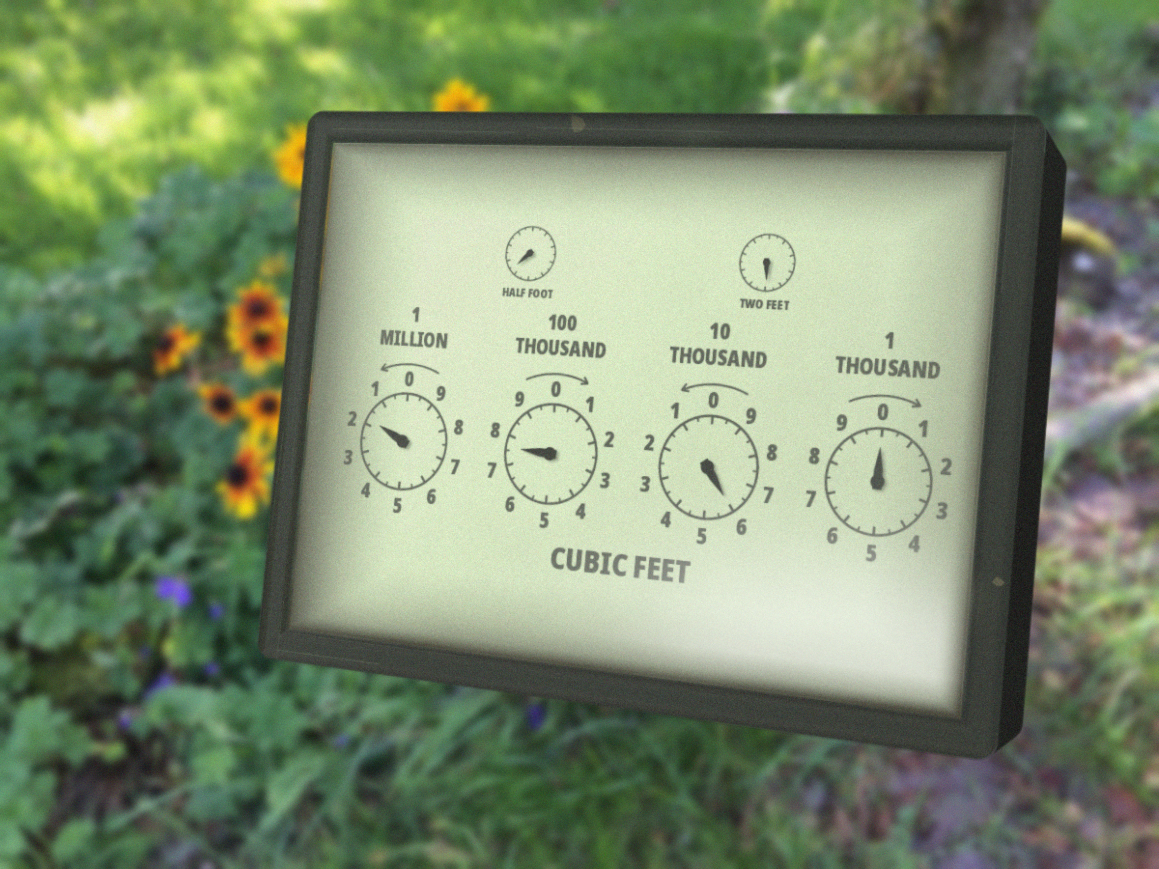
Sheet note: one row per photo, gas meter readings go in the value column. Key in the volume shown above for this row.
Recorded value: 176000 ft³
